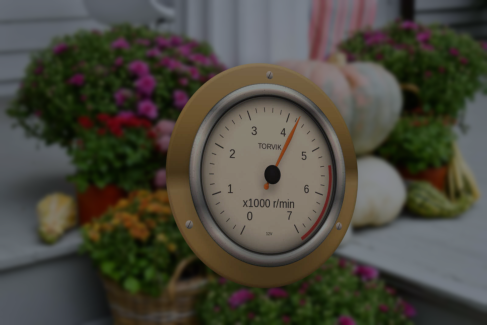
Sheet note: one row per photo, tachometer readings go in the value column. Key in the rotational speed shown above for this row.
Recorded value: 4200 rpm
